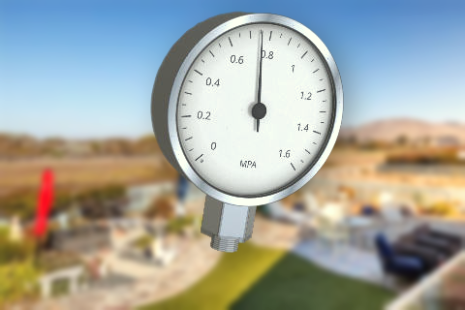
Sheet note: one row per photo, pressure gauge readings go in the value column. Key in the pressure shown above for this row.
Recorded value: 0.75 MPa
